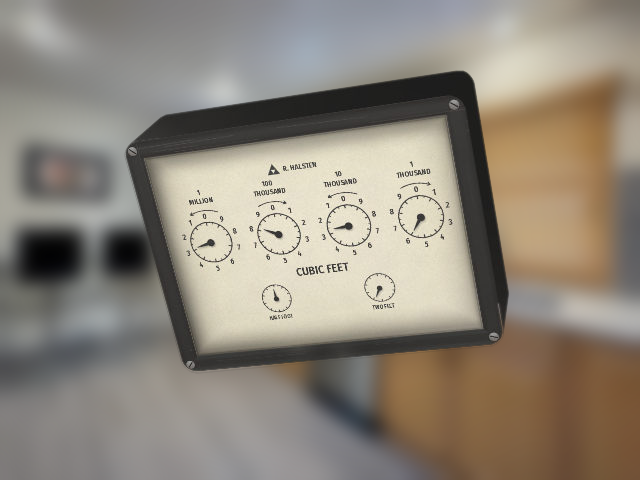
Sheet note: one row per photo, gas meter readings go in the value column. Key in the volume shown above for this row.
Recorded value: 282600 ft³
